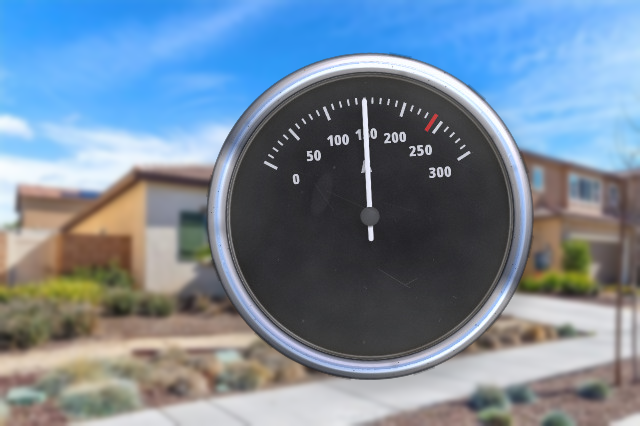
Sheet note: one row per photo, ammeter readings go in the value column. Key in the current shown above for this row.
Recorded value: 150 A
